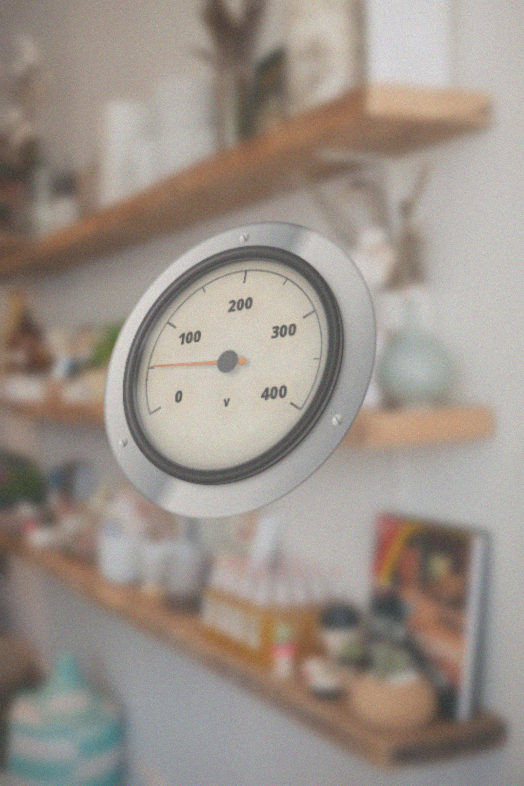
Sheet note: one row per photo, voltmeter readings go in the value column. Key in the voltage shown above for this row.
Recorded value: 50 V
